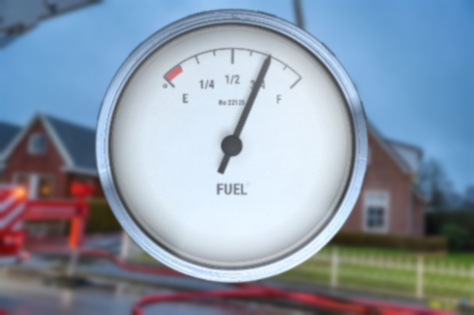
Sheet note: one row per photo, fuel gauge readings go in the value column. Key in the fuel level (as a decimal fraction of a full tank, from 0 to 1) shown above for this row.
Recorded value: 0.75
